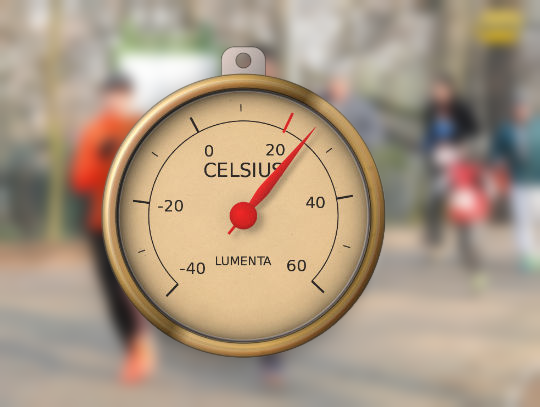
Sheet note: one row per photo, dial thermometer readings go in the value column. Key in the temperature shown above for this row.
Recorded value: 25 °C
